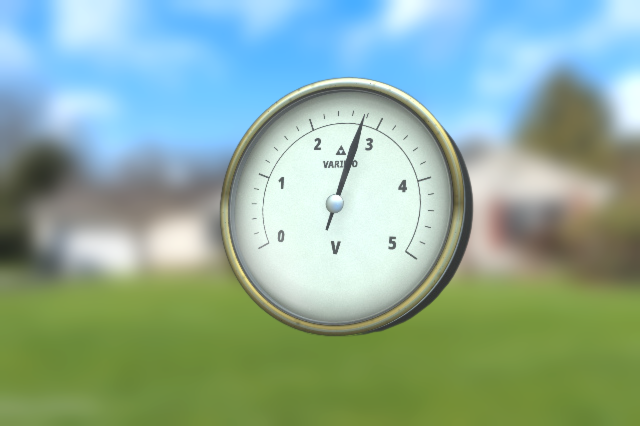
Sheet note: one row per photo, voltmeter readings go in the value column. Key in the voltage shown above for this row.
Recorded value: 2.8 V
